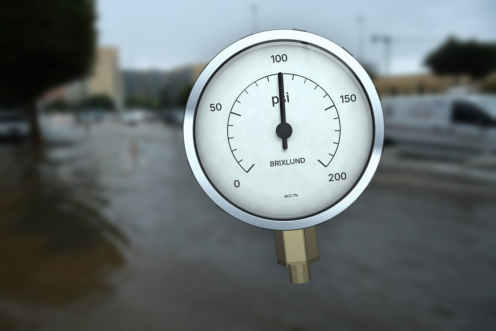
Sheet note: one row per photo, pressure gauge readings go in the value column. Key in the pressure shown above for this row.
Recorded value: 100 psi
